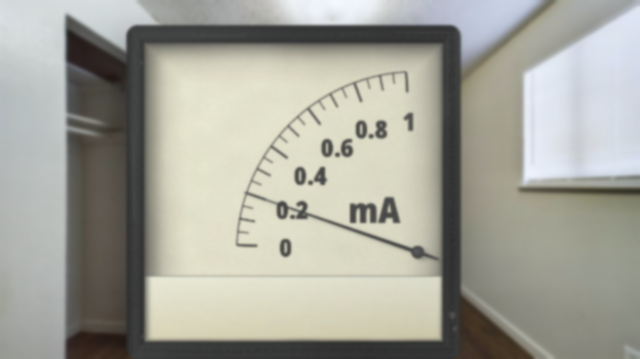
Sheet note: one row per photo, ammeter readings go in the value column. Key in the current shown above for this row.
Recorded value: 0.2 mA
